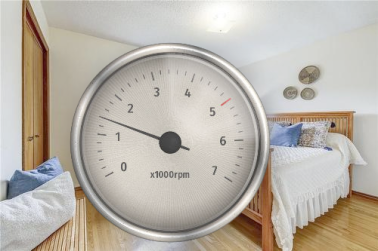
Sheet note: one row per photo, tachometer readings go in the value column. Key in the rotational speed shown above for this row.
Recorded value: 1400 rpm
